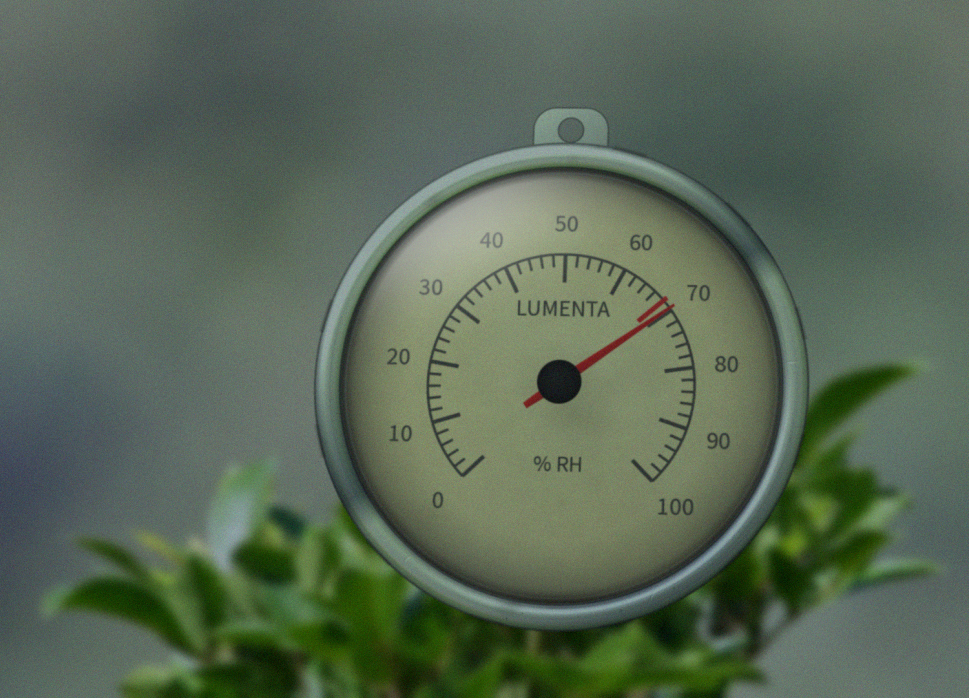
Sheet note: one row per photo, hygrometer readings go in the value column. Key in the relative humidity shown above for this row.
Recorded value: 70 %
